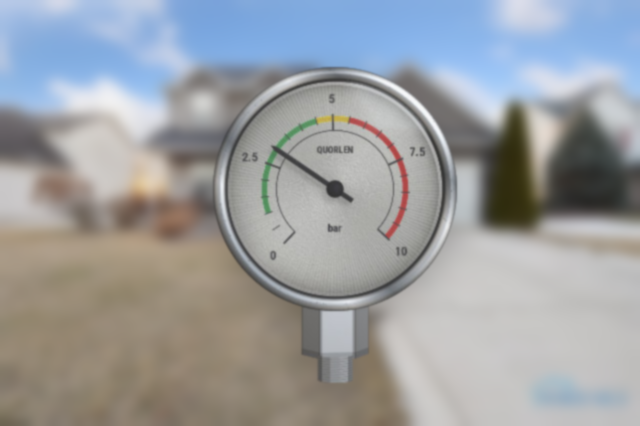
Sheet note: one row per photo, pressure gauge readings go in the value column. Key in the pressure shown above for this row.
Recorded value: 3 bar
